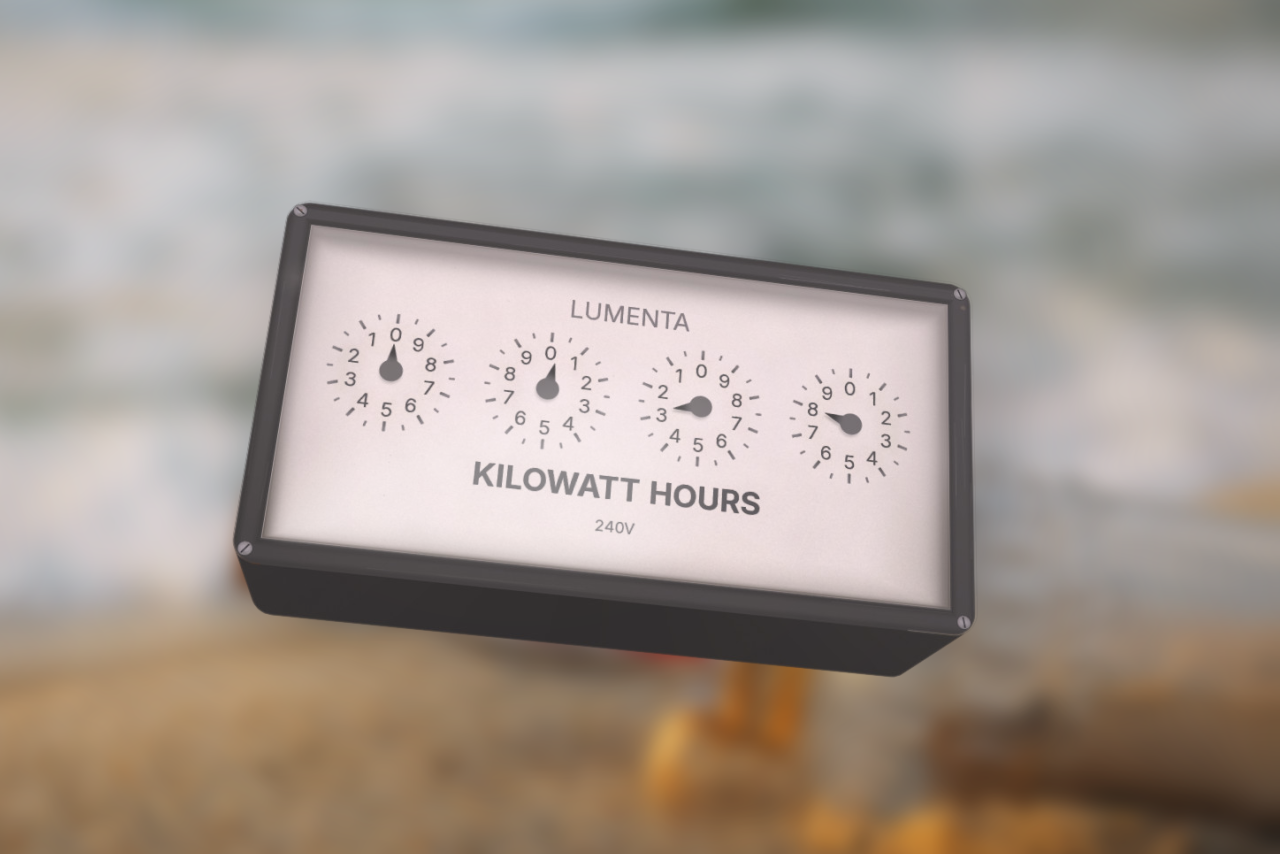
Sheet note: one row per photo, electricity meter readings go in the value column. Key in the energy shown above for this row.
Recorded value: 28 kWh
